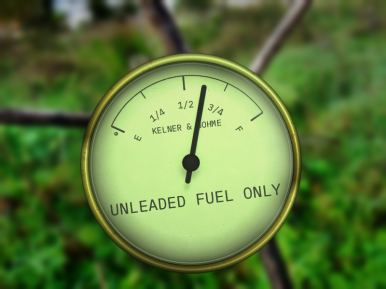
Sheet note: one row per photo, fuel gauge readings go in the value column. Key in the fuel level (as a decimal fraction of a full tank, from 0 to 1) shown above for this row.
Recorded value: 0.625
